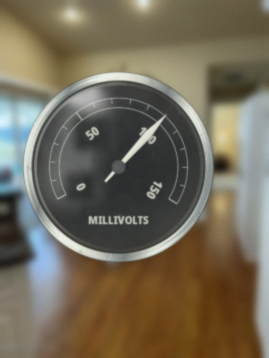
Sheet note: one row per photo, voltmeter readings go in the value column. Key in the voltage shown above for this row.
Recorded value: 100 mV
